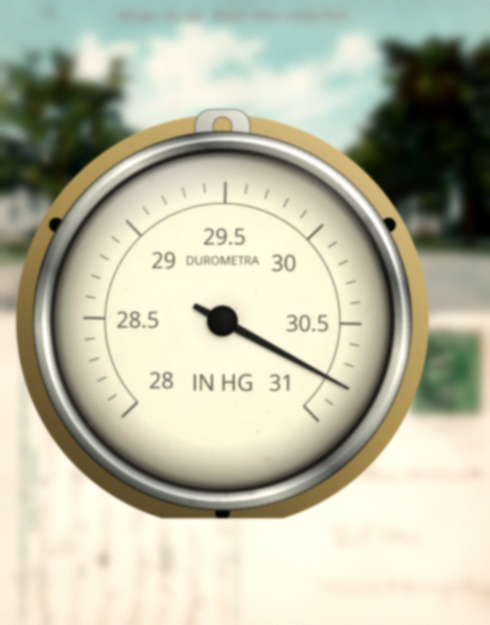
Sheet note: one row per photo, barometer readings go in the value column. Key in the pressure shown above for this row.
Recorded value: 30.8 inHg
